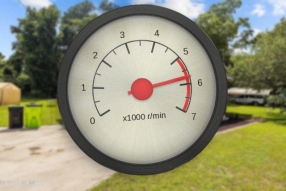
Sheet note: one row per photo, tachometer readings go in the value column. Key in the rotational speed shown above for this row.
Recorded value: 5750 rpm
